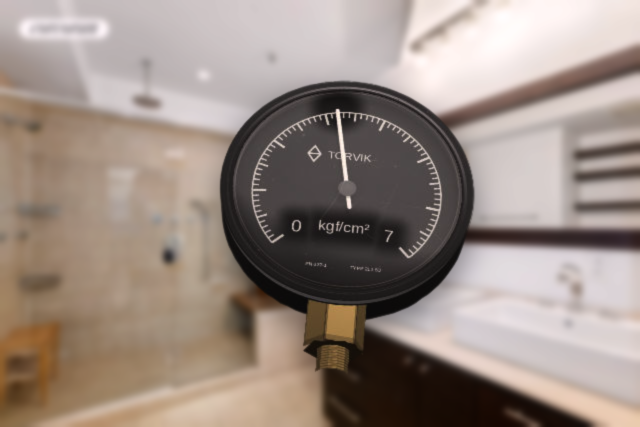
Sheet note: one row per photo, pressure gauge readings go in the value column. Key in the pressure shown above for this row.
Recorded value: 3.2 kg/cm²
